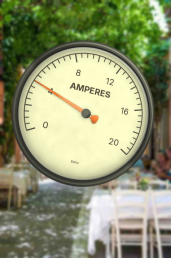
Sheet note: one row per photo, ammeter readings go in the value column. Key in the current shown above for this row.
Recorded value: 4 A
